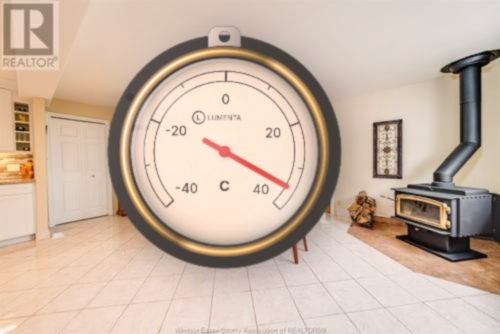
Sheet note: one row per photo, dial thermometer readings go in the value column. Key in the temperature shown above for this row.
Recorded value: 35 °C
